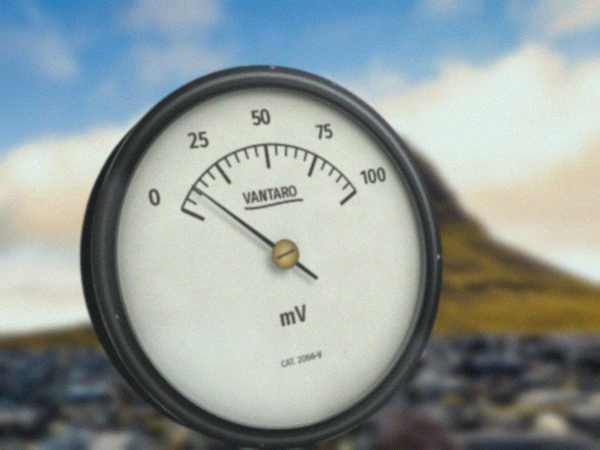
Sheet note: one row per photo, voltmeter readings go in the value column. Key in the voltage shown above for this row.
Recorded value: 10 mV
